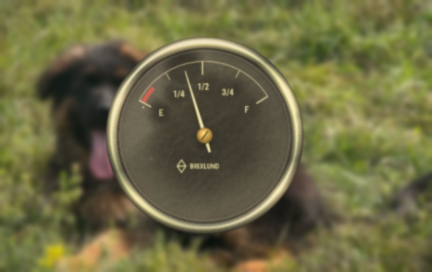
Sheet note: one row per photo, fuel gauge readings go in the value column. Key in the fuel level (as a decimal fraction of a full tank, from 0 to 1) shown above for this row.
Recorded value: 0.375
